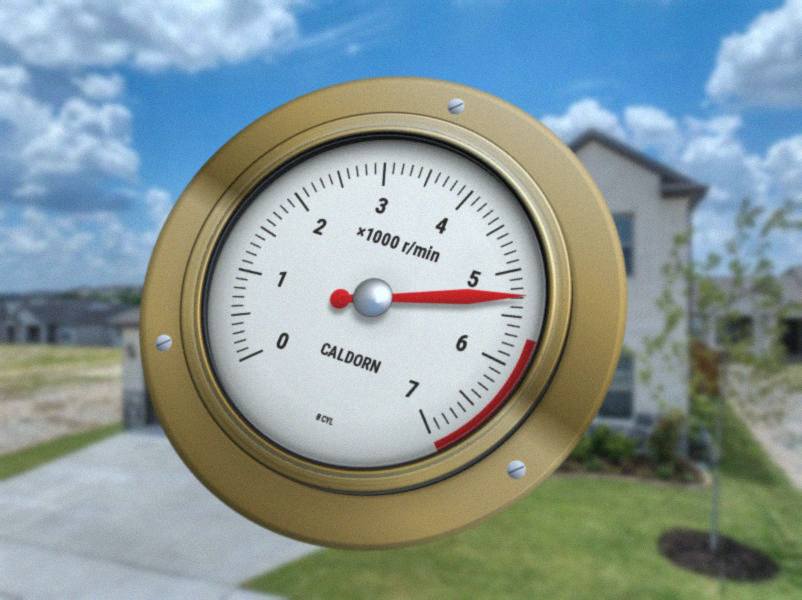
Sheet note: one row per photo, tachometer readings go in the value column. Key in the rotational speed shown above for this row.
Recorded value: 5300 rpm
